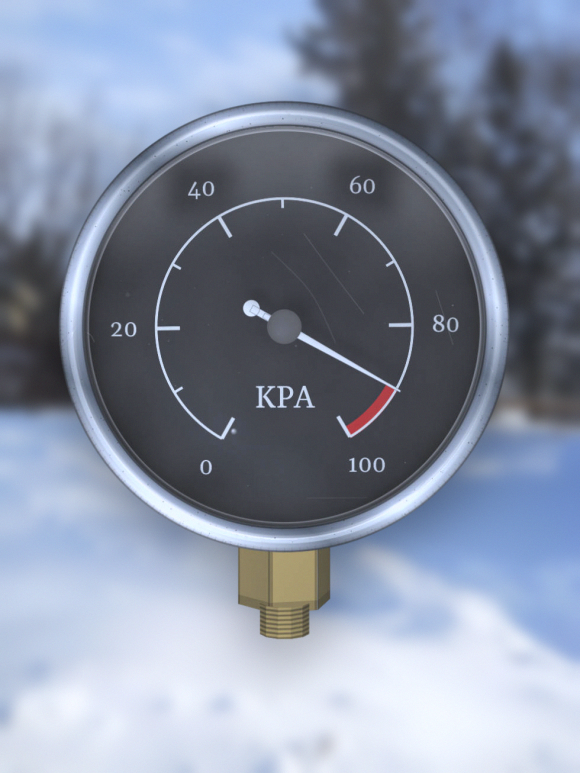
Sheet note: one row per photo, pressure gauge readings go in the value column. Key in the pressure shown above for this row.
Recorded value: 90 kPa
